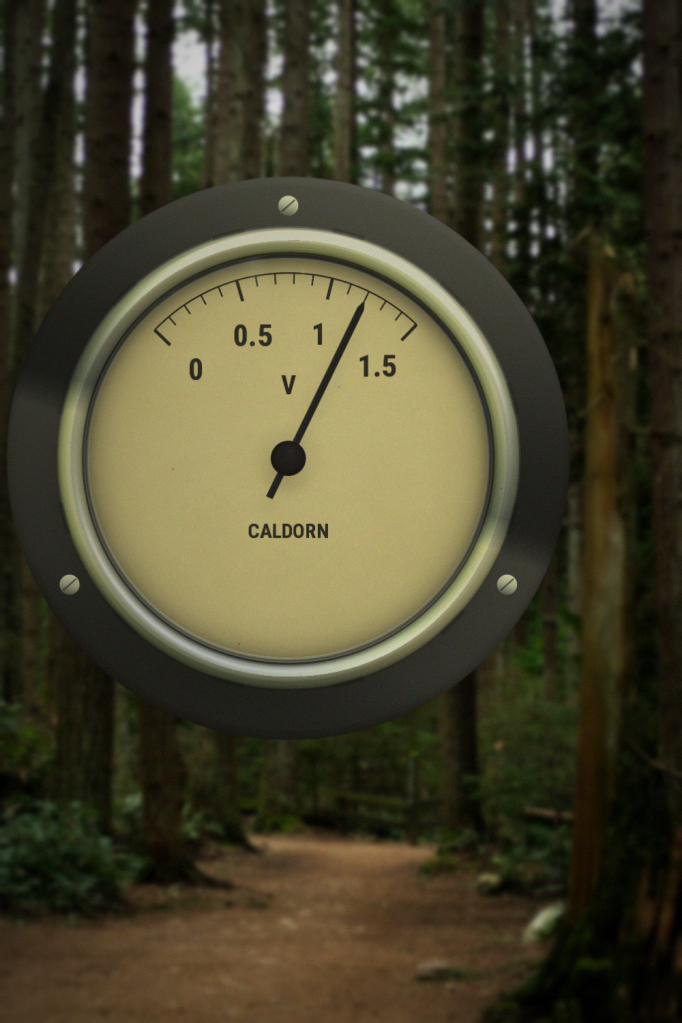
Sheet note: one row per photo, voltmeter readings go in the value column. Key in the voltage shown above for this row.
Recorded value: 1.2 V
